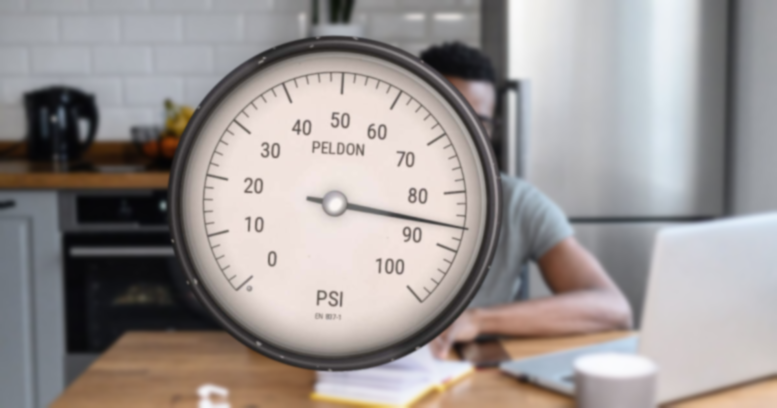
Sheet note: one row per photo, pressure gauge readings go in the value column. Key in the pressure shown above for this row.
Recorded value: 86 psi
